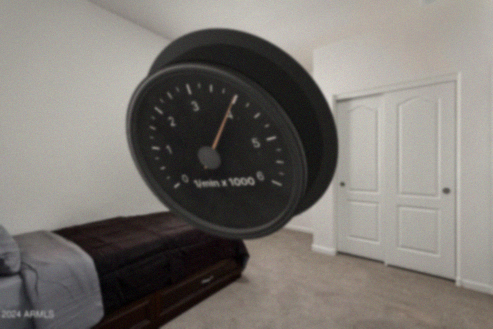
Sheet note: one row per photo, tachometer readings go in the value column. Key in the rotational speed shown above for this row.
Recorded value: 4000 rpm
